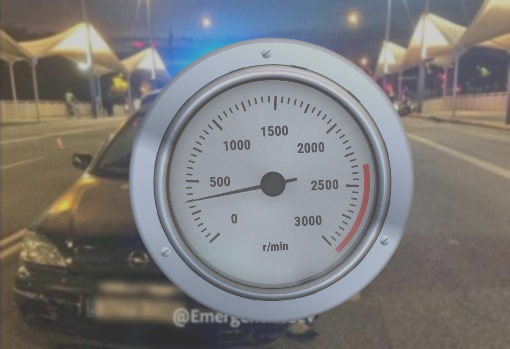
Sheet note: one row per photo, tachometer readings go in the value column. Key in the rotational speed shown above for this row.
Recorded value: 350 rpm
